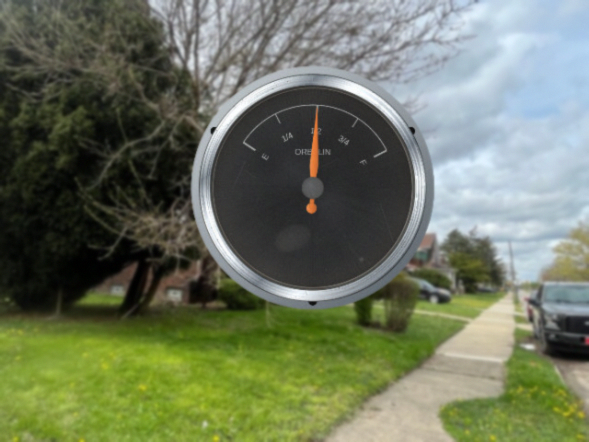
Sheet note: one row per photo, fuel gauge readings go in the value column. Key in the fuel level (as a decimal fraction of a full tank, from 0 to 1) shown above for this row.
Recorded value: 0.5
